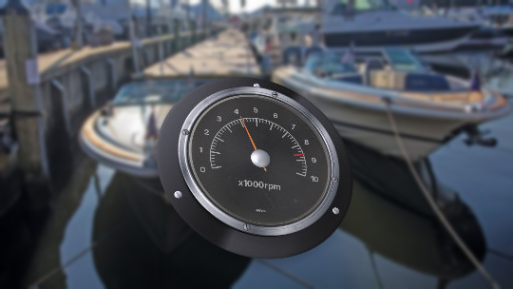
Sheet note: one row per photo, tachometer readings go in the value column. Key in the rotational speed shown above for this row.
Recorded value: 4000 rpm
